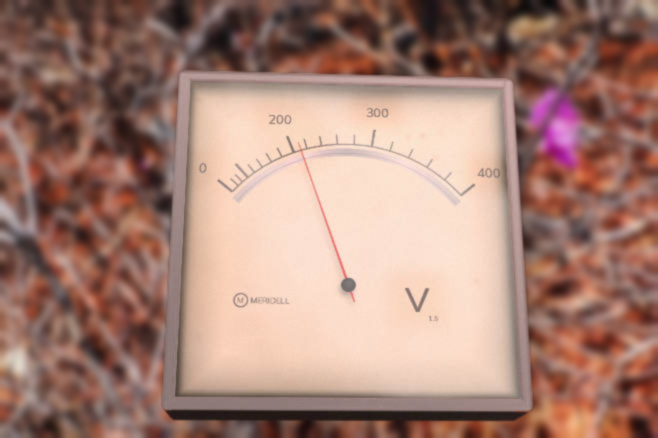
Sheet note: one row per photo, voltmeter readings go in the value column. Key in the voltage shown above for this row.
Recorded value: 210 V
